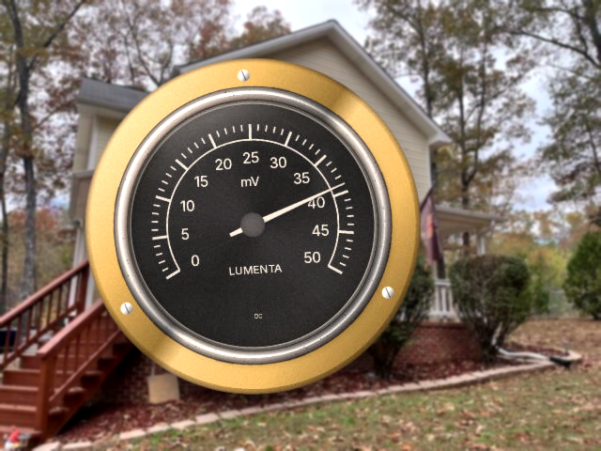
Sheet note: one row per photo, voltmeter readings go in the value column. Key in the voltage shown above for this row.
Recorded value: 39 mV
